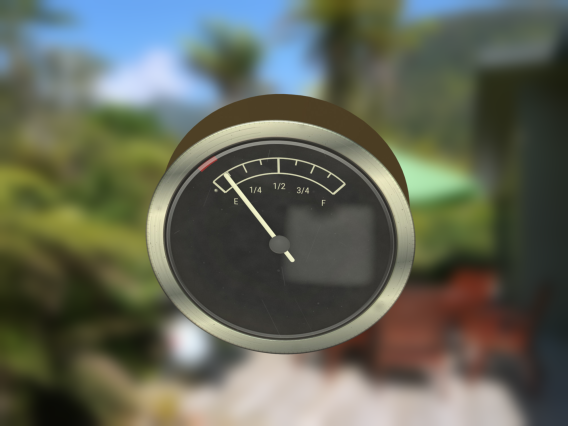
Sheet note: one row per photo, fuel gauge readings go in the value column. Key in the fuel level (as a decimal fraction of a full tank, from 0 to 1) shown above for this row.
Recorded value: 0.125
